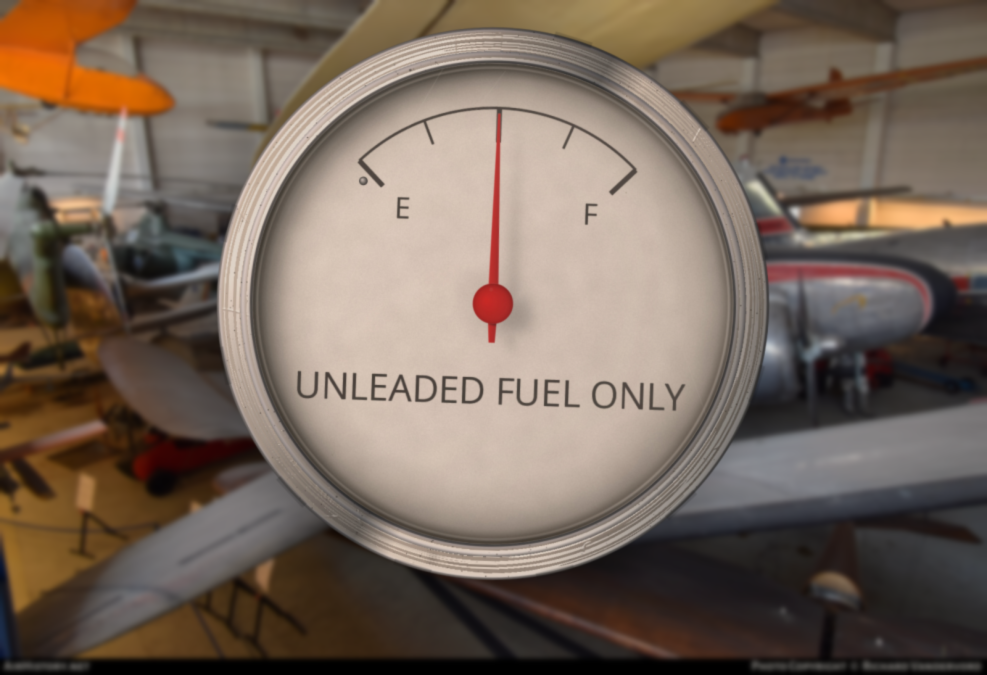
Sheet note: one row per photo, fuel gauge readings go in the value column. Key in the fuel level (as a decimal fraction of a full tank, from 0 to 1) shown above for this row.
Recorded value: 0.5
